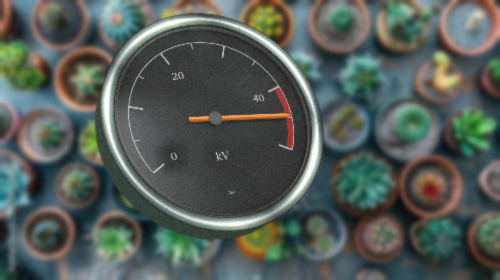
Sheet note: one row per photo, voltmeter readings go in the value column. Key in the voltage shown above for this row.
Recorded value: 45 kV
